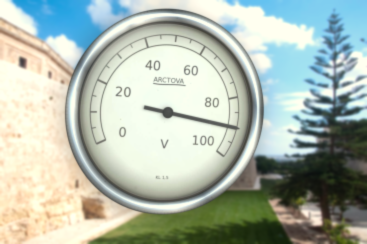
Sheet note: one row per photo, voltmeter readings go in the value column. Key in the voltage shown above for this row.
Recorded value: 90 V
